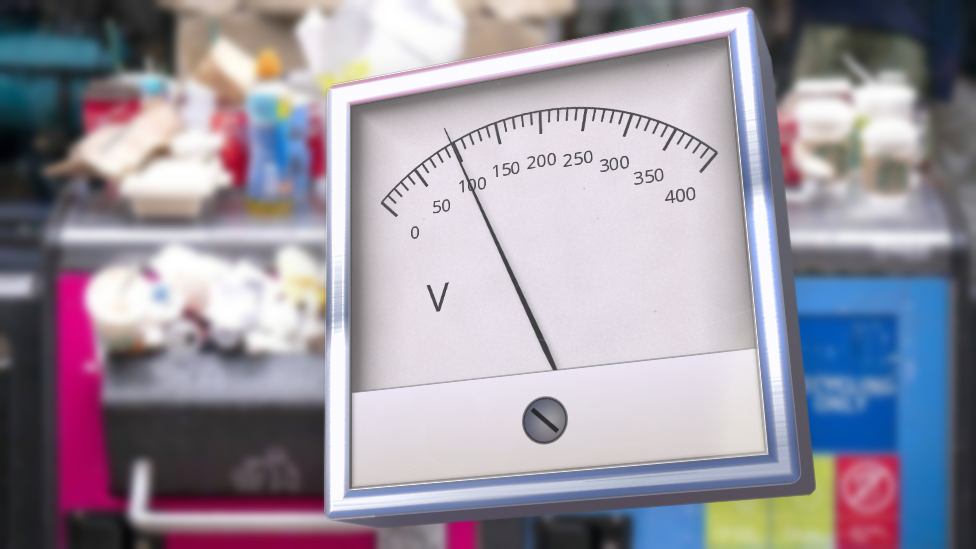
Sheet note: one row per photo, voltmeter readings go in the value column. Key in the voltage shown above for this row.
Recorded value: 100 V
